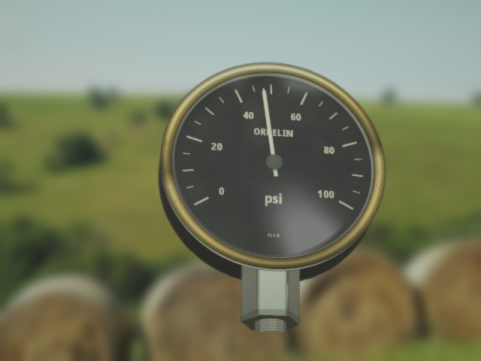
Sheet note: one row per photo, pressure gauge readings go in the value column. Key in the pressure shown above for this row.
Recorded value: 47.5 psi
